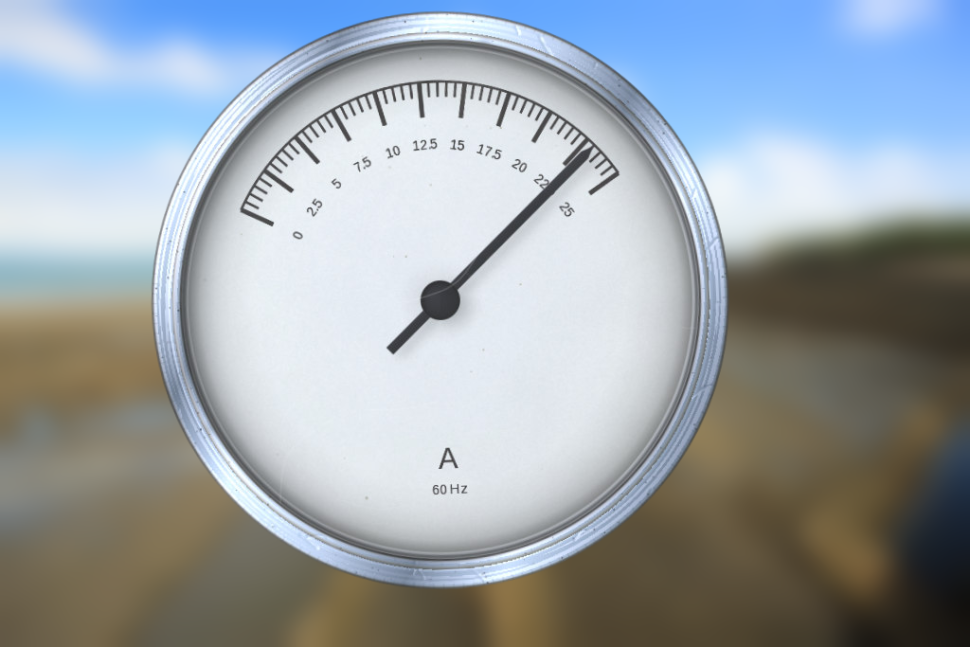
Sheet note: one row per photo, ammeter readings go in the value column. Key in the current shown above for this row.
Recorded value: 23 A
